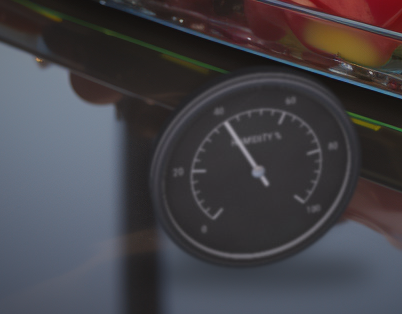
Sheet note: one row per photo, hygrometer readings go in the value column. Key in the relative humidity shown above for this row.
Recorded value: 40 %
